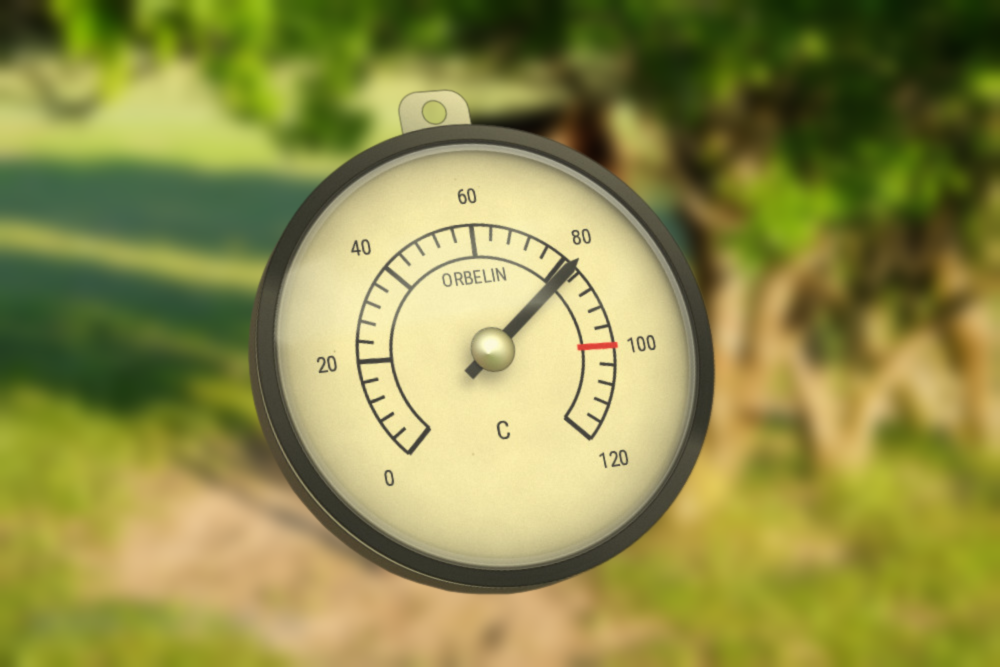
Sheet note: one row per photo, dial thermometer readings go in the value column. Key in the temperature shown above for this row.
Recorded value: 82 °C
